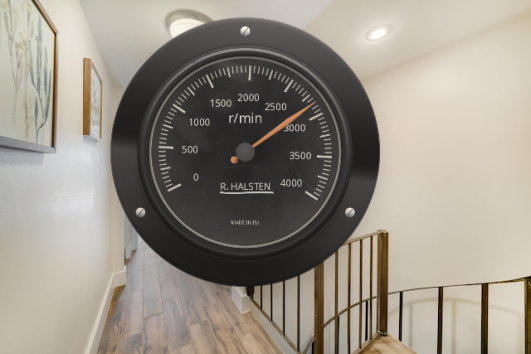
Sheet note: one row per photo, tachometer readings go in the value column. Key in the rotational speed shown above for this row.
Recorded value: 2850 rpm
